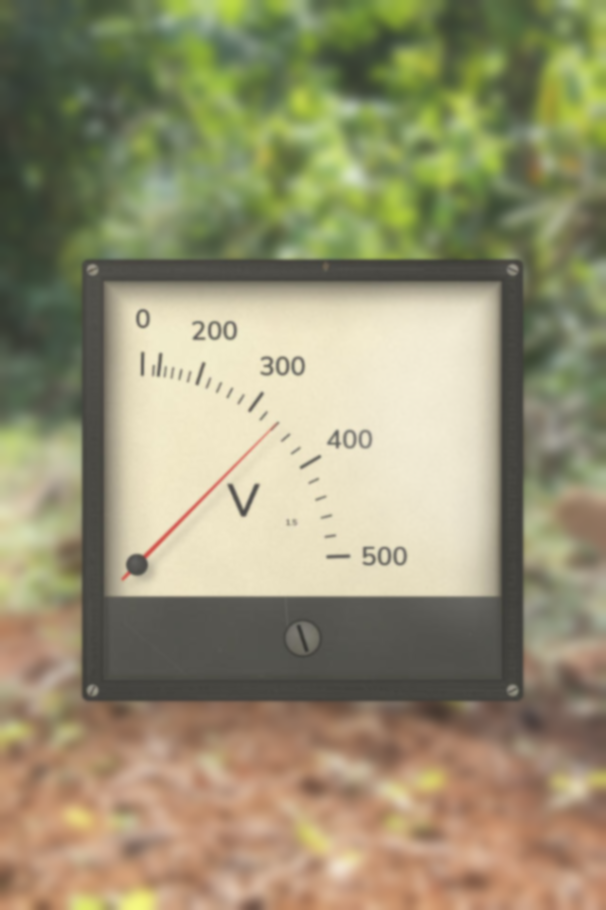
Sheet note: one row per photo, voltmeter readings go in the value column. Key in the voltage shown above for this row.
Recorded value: 340 V
